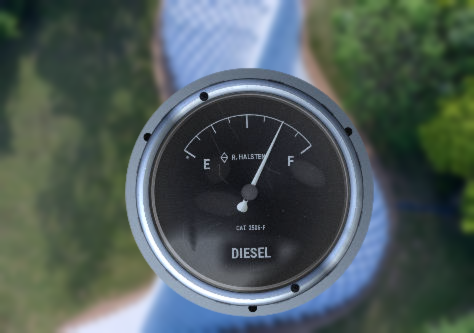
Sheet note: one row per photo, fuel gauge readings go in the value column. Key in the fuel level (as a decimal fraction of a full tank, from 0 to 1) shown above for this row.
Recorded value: 0.75
